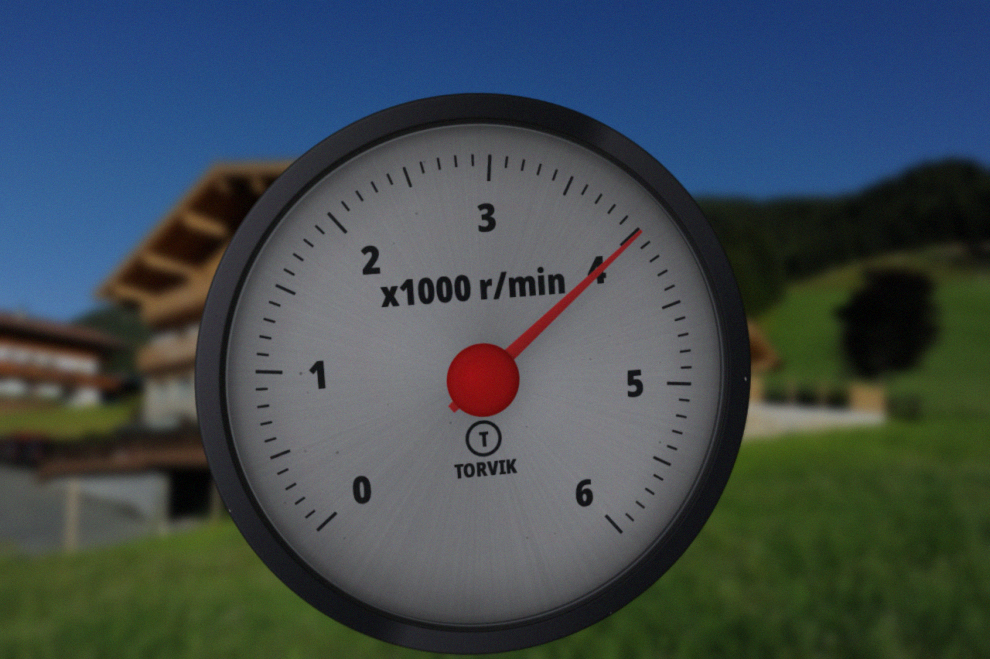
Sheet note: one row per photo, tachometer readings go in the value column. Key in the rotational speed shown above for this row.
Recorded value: 4000 rpm
